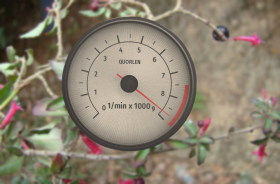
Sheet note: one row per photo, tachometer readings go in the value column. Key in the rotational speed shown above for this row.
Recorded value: 8750 rpm
